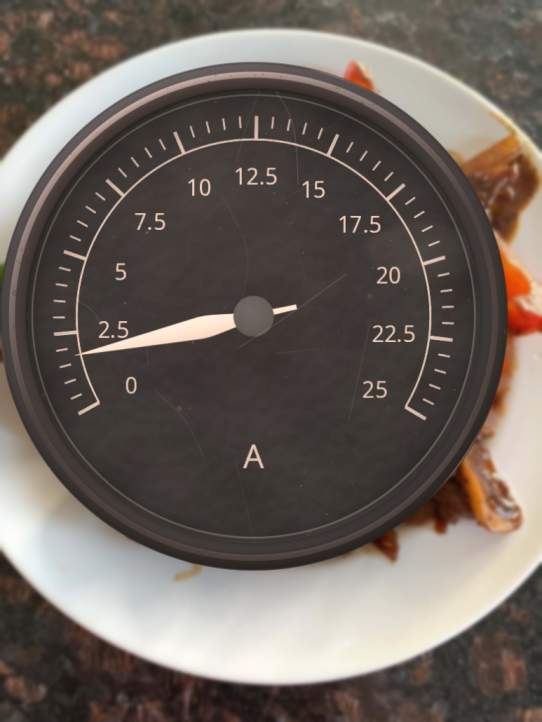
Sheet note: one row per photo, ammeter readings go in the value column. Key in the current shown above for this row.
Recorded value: 1.75 A
